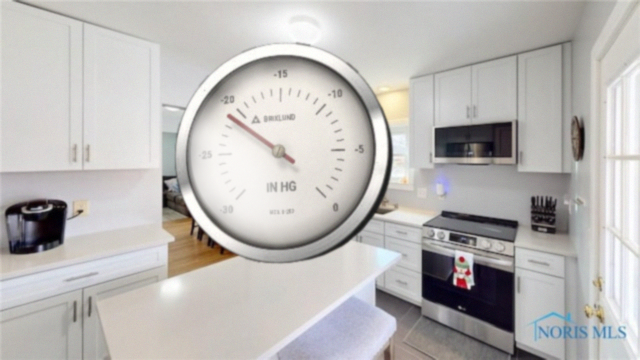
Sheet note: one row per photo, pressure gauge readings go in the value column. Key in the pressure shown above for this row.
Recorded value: -21 inHg
